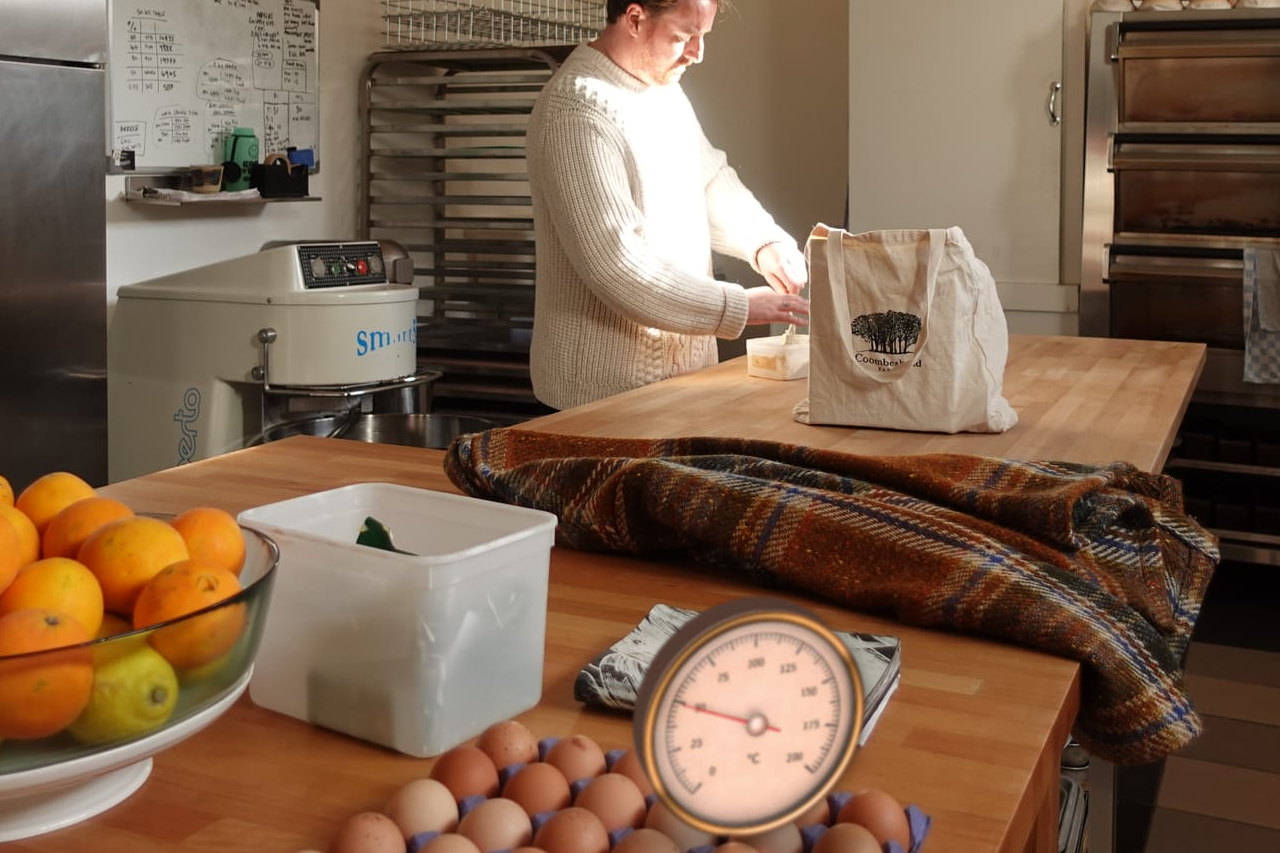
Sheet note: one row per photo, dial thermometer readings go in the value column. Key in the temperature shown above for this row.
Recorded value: 50 °C
